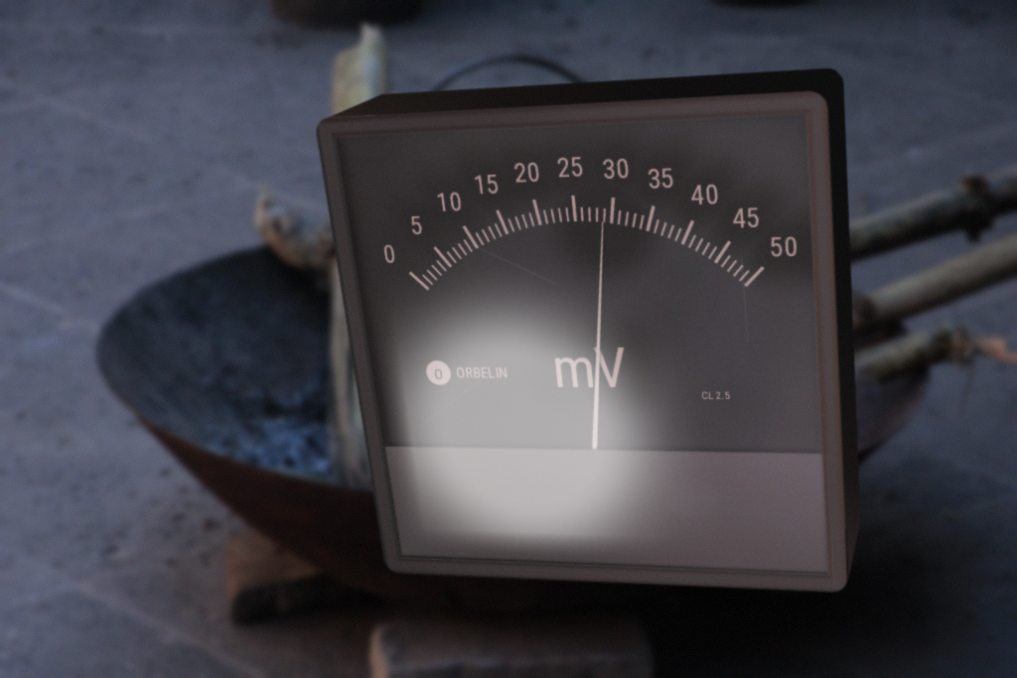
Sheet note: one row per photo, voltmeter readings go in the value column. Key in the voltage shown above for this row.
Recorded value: 29 mV
